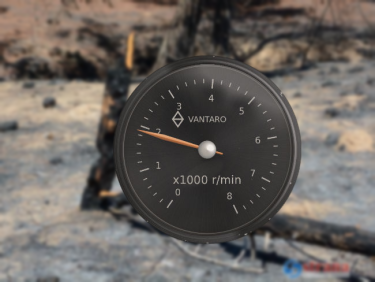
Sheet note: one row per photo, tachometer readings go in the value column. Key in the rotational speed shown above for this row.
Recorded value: 1900 rpm
